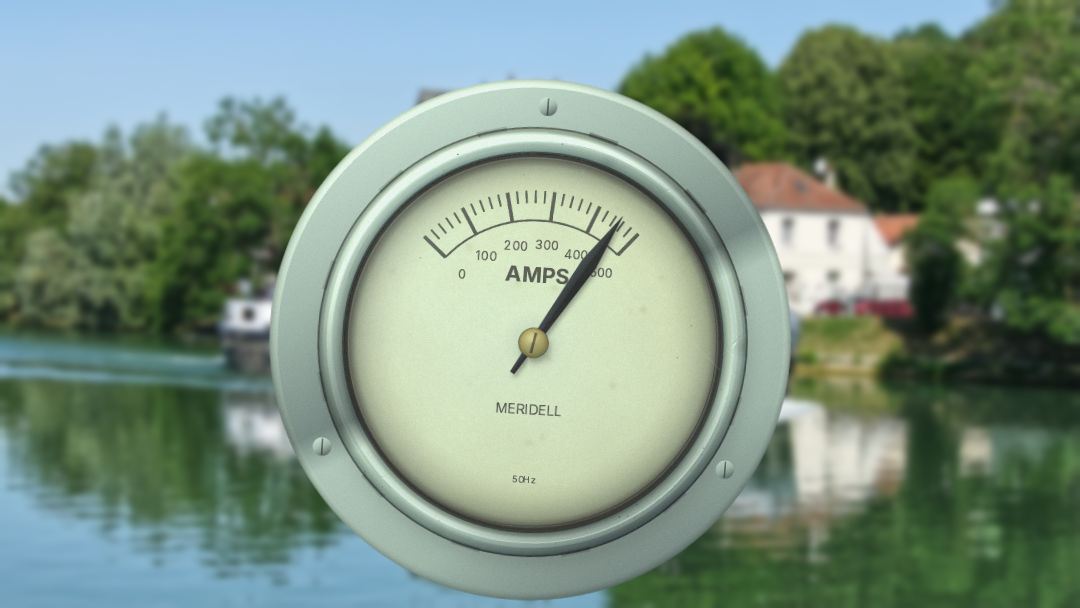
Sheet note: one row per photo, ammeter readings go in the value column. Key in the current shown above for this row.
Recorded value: 450 A
